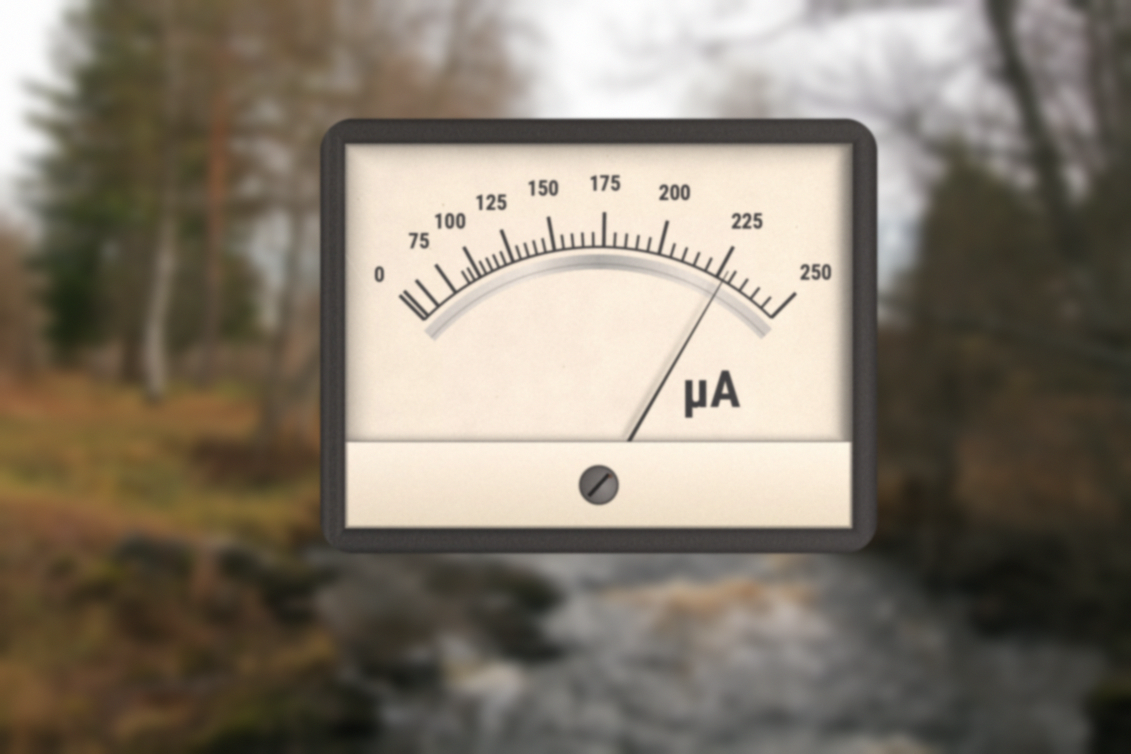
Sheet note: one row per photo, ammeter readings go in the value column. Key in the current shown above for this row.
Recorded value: 227.5 µA
